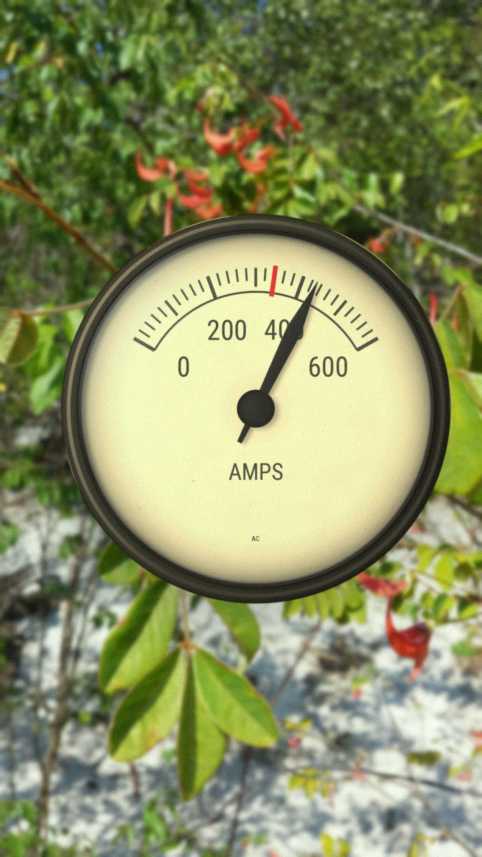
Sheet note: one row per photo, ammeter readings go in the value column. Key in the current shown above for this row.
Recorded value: 430 A
